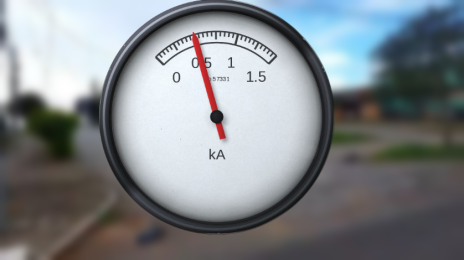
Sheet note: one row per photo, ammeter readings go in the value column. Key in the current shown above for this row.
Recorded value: 0.5 kA
